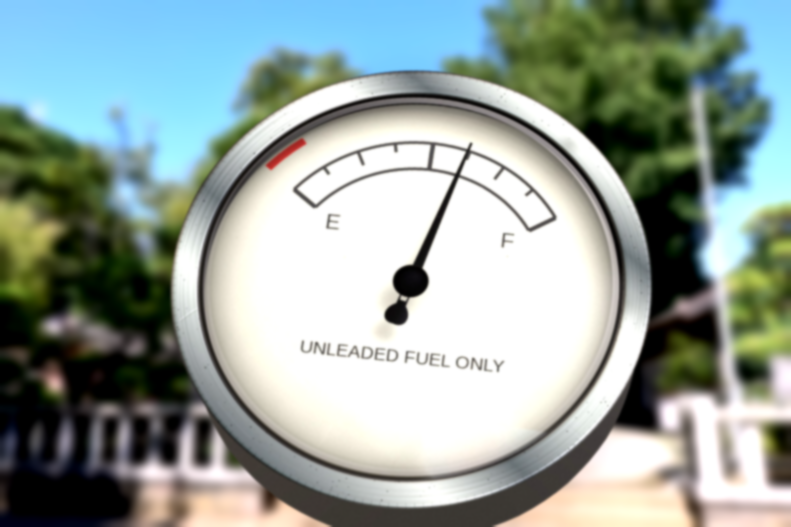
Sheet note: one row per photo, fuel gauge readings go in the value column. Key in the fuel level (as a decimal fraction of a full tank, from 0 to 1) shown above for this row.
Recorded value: 0.625
